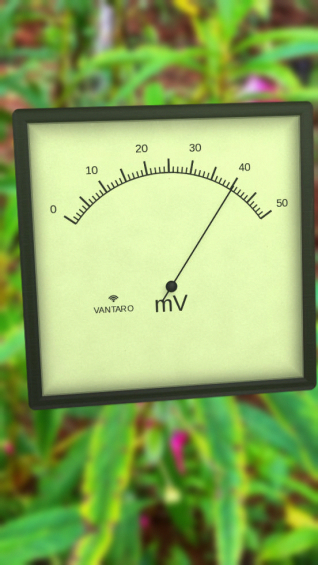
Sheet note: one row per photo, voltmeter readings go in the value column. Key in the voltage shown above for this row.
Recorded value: 40 mV
